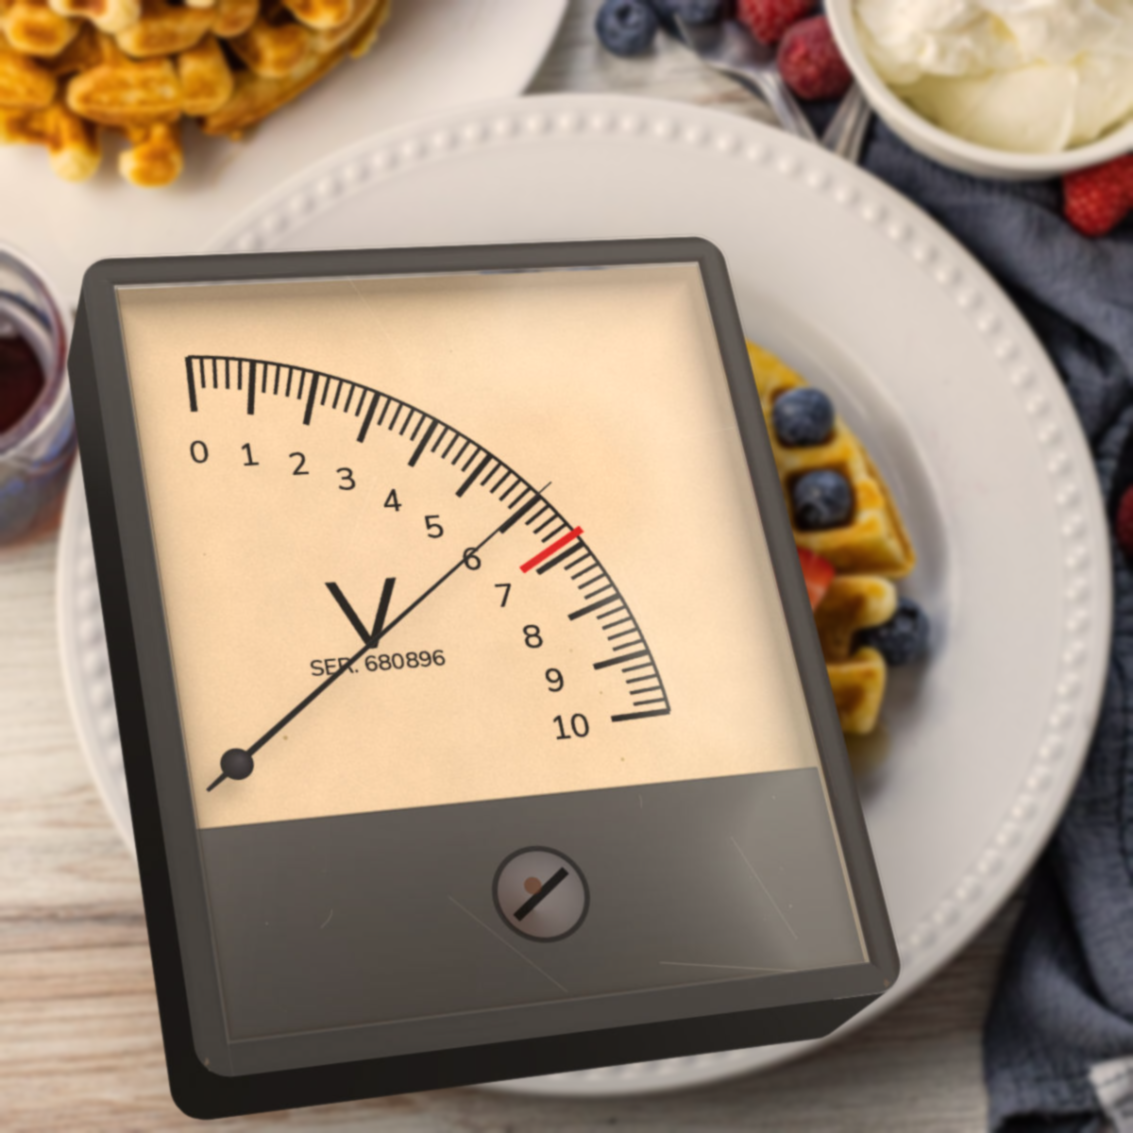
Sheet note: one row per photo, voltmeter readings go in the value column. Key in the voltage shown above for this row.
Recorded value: 6 V
